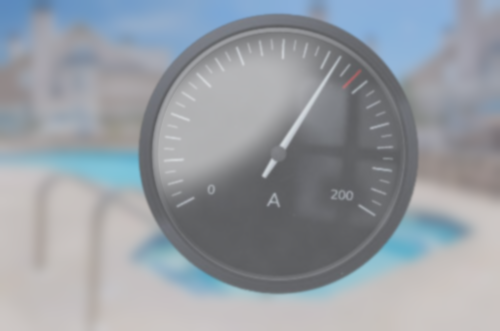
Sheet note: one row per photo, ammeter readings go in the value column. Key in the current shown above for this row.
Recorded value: 125 A
